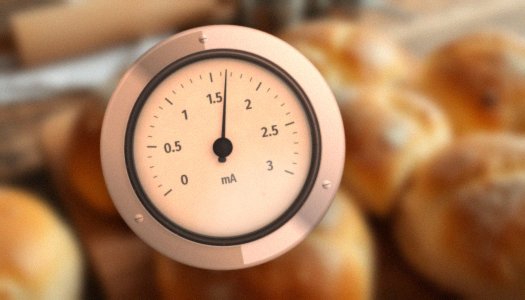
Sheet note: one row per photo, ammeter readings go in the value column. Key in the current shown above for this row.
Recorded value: 1.65 mA
